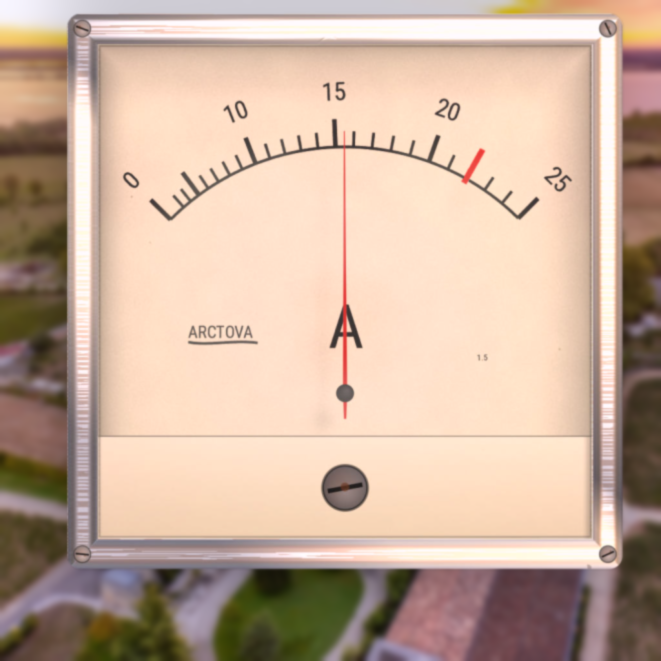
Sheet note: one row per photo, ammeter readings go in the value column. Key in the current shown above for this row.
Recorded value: 15.5 A
